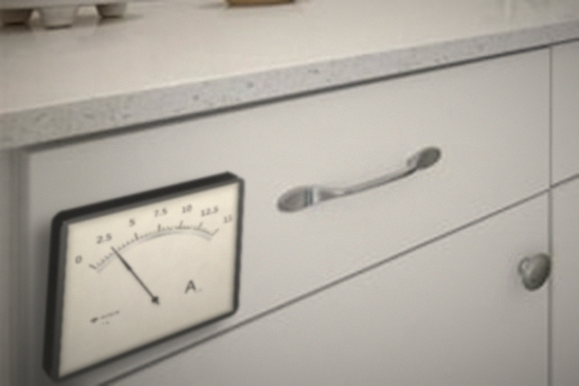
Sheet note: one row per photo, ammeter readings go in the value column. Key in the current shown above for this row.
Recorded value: 2.5 A
